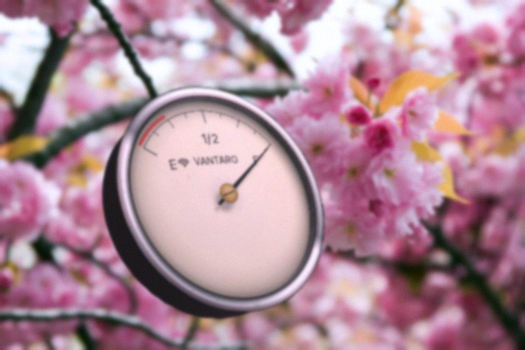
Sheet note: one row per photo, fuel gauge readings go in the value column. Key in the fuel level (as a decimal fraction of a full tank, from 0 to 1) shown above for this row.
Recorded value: 1
